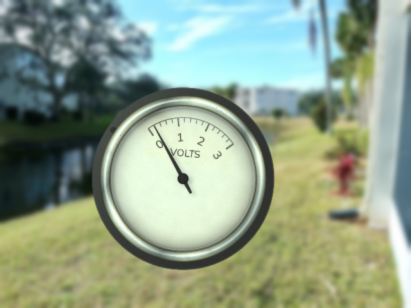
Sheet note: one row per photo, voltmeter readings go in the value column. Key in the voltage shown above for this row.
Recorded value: 0.2 V
